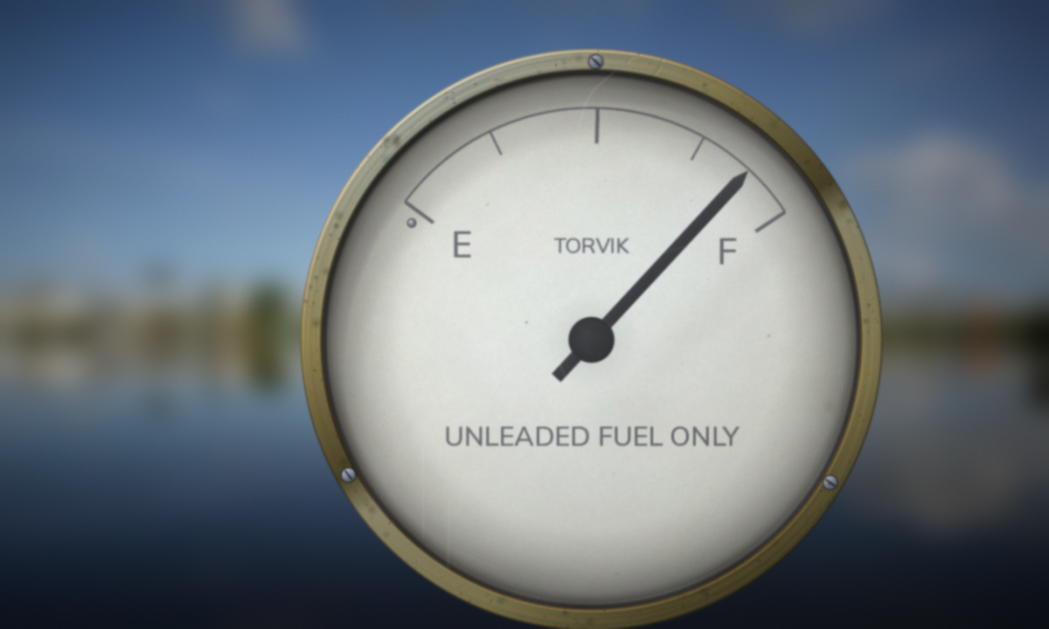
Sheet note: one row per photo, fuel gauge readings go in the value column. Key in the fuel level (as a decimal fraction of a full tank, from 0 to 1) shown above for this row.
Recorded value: 0.875
